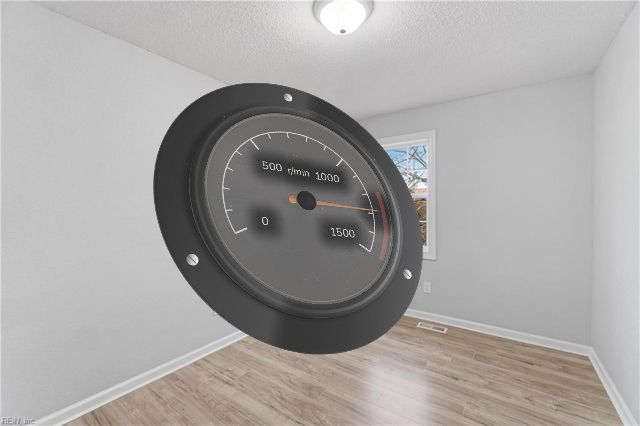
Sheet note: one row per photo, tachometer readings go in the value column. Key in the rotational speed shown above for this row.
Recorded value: 1300 rpm
